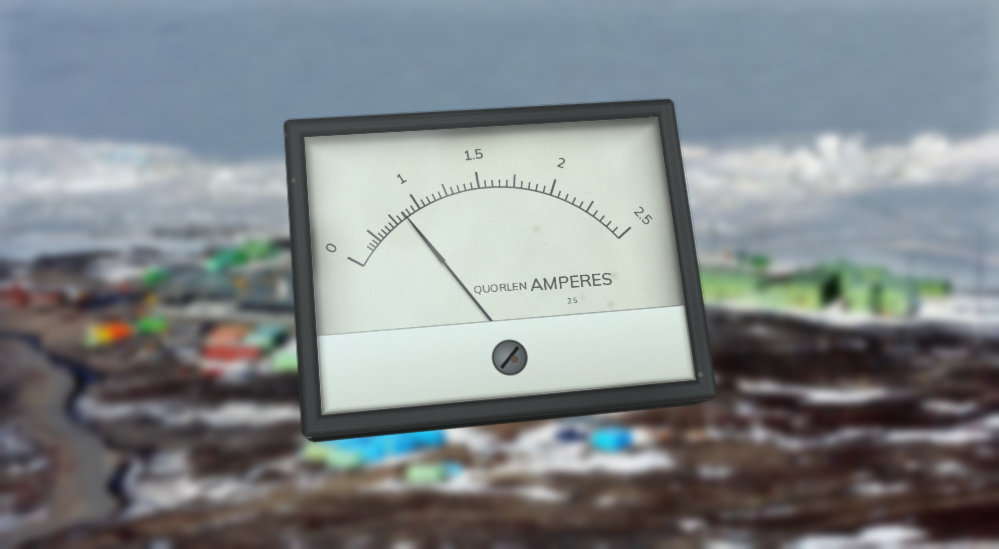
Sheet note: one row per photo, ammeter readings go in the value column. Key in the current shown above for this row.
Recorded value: 0.85 A
